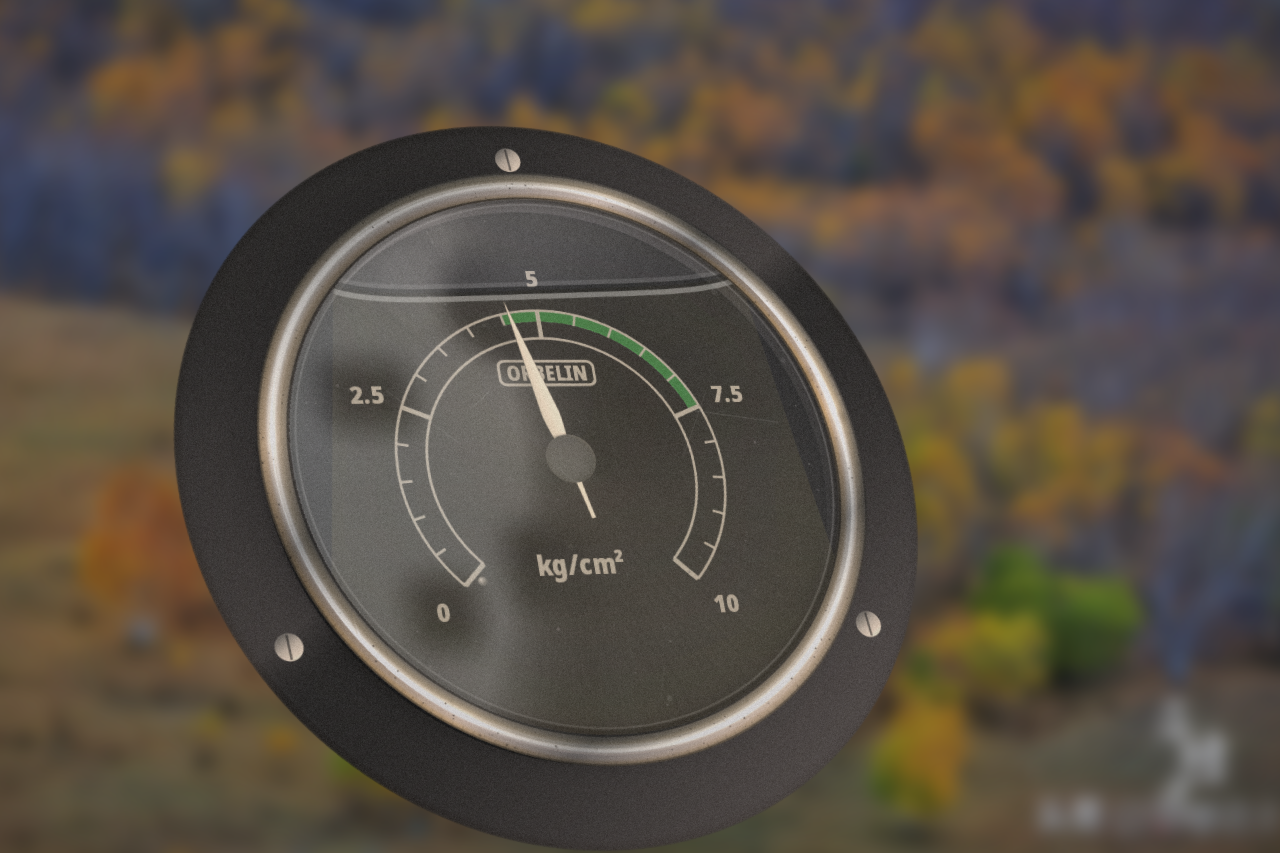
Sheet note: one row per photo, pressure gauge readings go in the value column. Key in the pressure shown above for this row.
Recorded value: 4.5 kg/cm²
